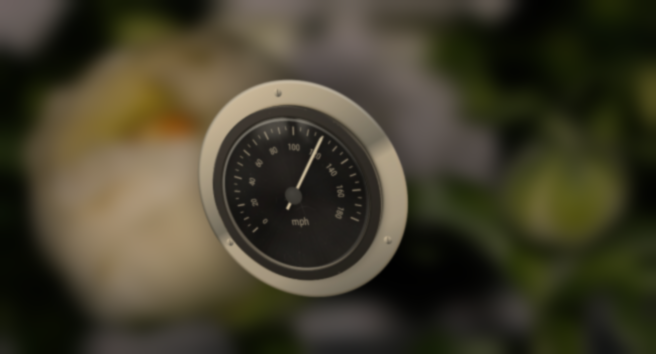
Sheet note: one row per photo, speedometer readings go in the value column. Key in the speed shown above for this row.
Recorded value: 120 mph
